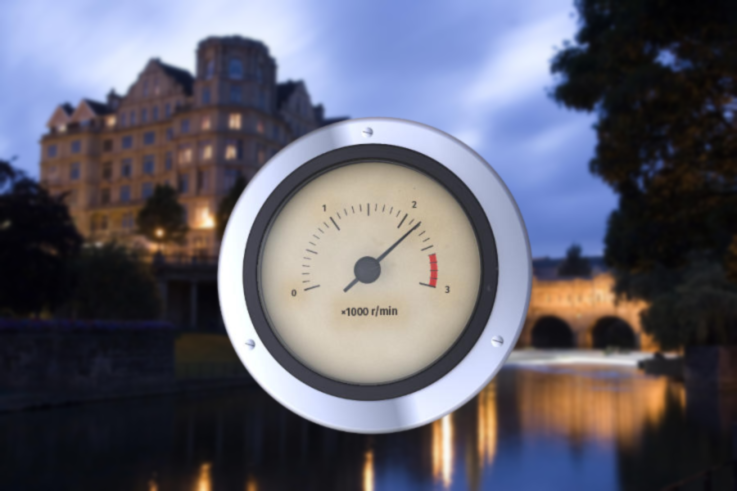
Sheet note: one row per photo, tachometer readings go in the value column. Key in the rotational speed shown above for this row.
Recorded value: 2200 rpm
